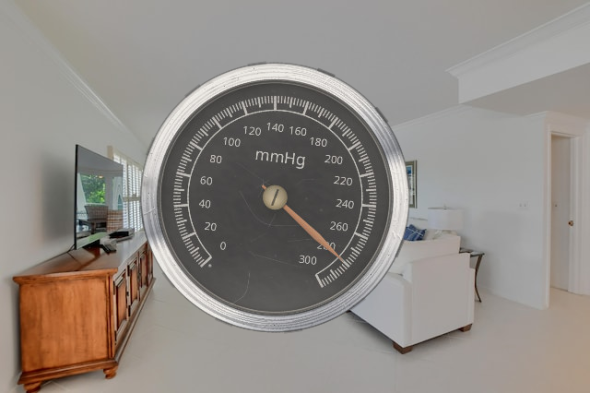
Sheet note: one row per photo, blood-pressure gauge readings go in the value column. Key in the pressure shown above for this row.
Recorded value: 280 mmHg
